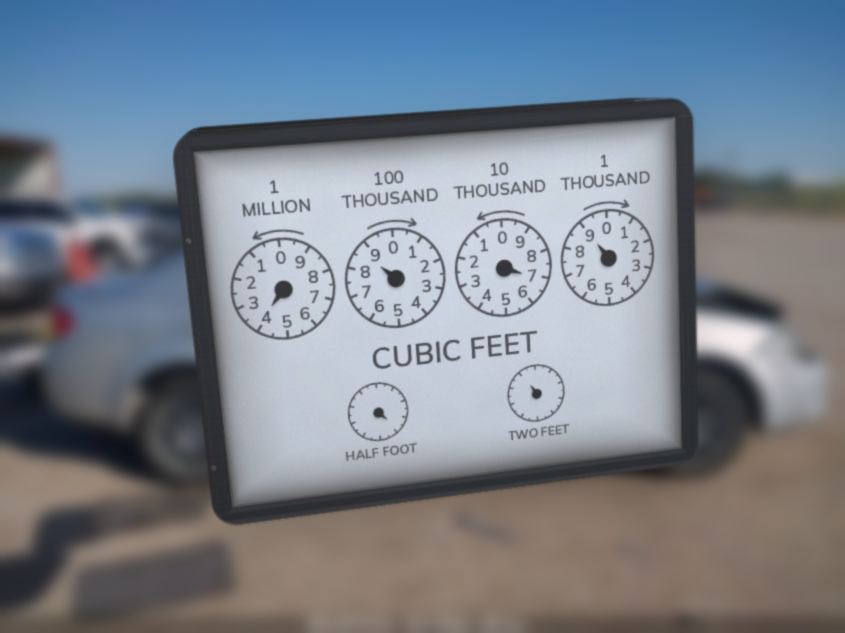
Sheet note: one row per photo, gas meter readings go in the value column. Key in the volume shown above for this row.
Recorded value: 386900 ft³
